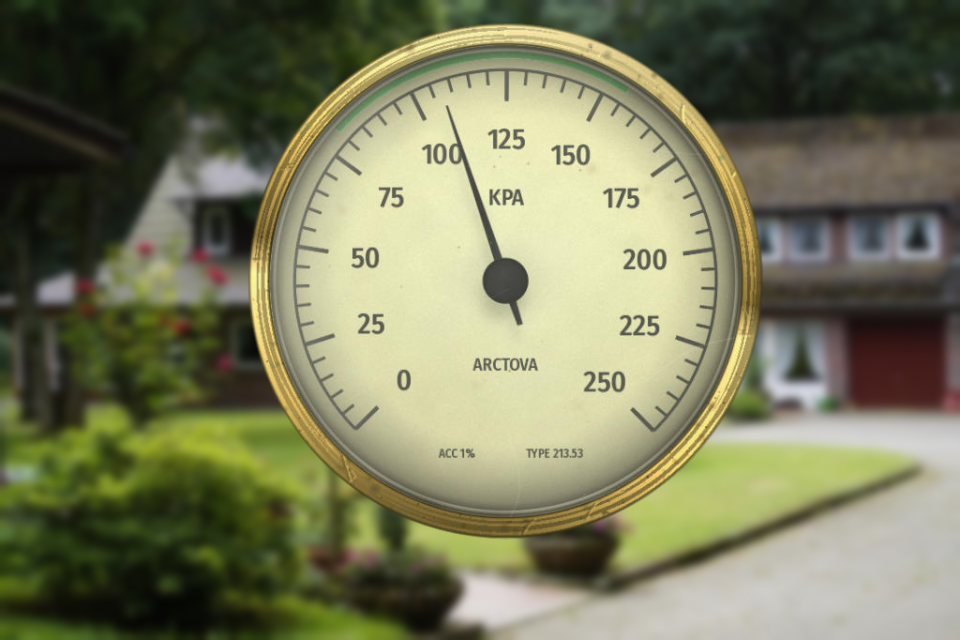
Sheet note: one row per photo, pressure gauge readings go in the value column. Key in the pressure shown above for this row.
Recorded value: 107.5 kPa
